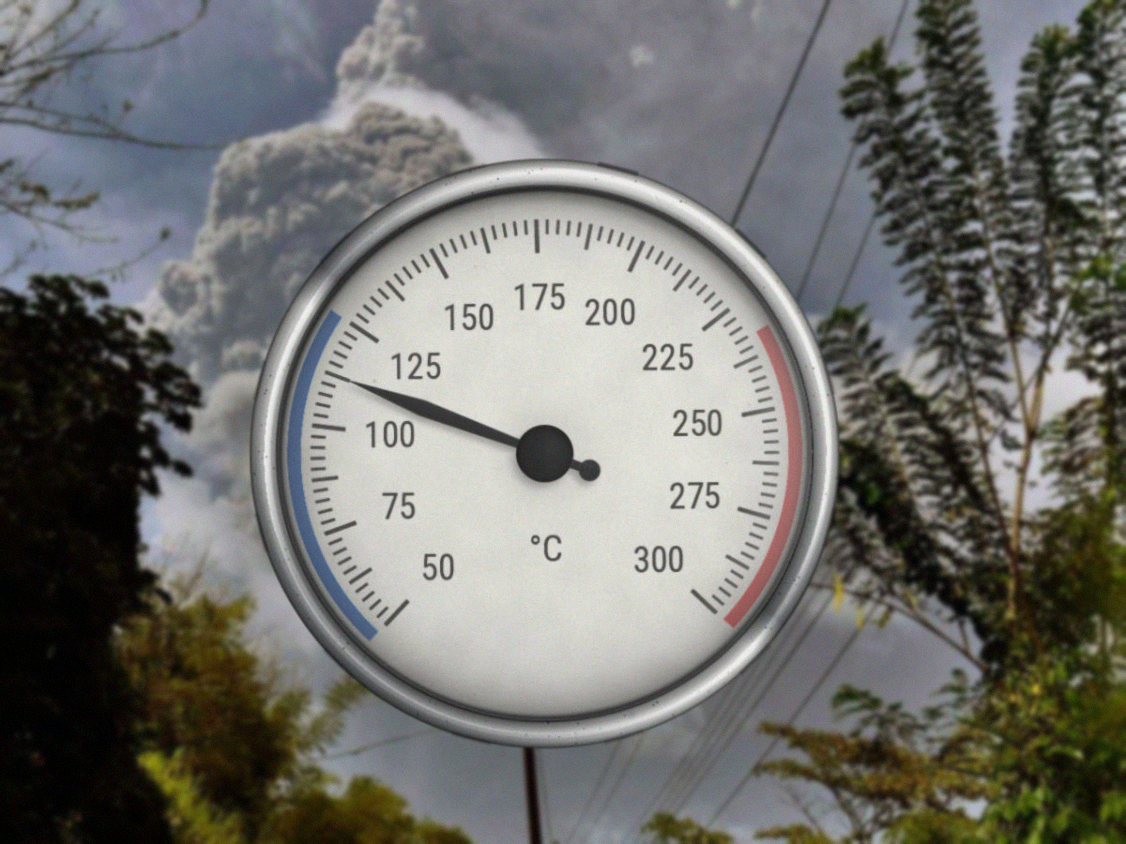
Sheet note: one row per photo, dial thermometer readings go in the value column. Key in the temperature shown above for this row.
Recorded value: 112.5 °C
